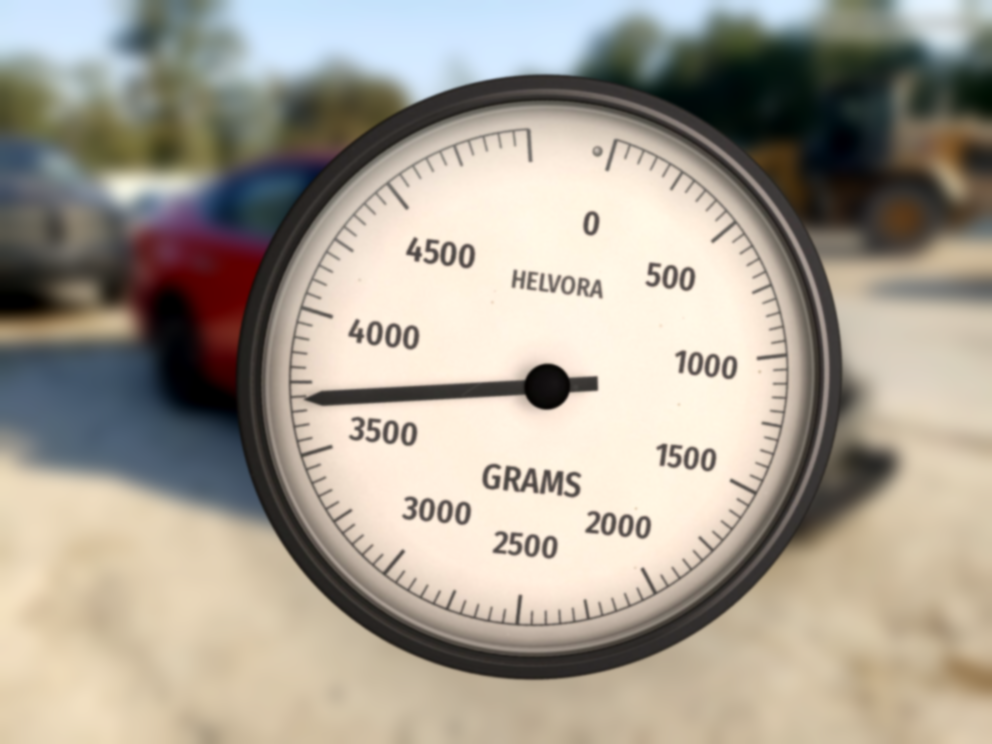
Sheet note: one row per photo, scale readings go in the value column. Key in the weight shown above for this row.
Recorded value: 3700 g
